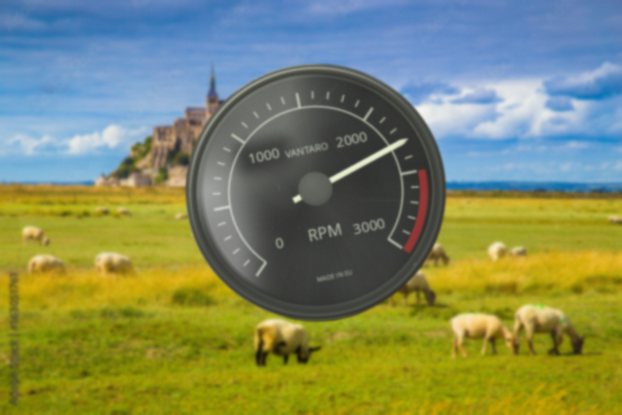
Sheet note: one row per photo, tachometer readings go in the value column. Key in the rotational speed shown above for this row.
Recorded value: 2300 rpm
